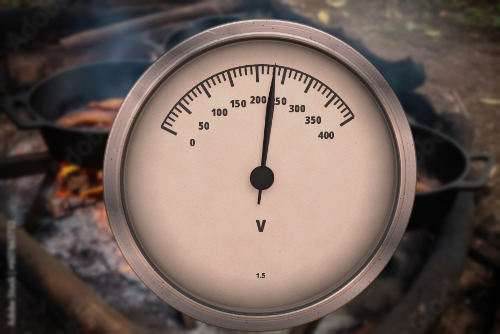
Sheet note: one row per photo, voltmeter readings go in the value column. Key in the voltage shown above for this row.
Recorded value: 230 V
